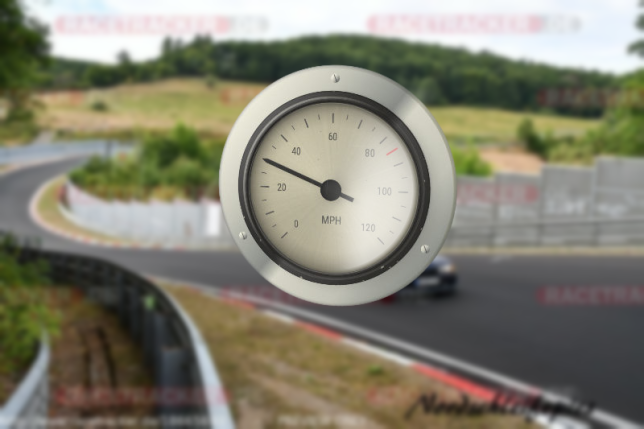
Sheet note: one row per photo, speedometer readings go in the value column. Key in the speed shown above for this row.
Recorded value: 30 mph
